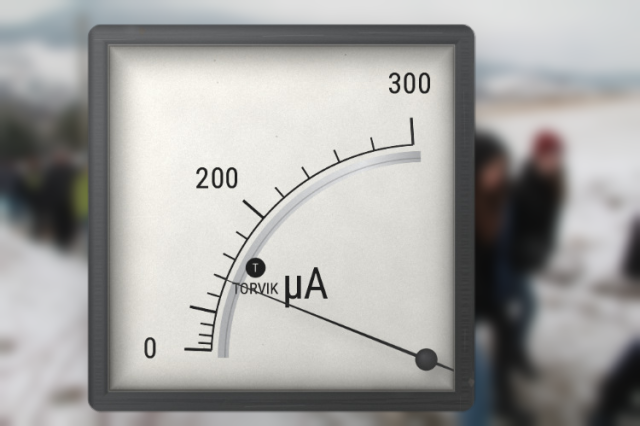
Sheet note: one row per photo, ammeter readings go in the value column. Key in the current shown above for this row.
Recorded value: 140 µA
